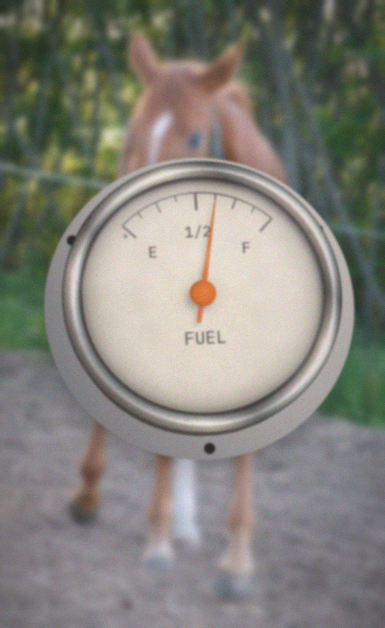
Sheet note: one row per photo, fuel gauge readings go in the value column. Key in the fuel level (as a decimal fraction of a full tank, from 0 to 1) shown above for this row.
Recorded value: 0.625
